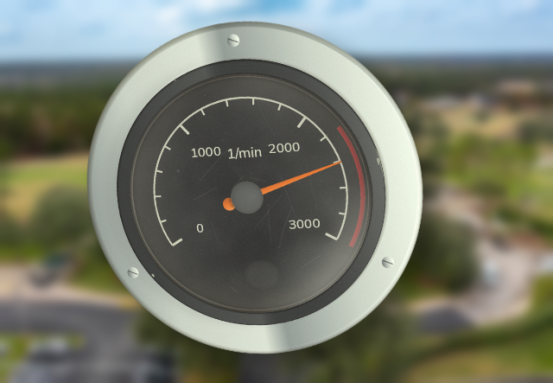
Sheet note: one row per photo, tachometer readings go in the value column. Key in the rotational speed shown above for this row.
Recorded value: 2400 rpm
